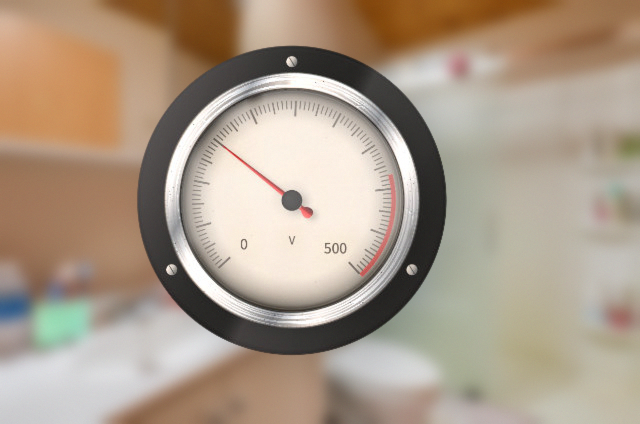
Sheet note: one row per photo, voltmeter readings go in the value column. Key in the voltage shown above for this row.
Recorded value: 150 V
